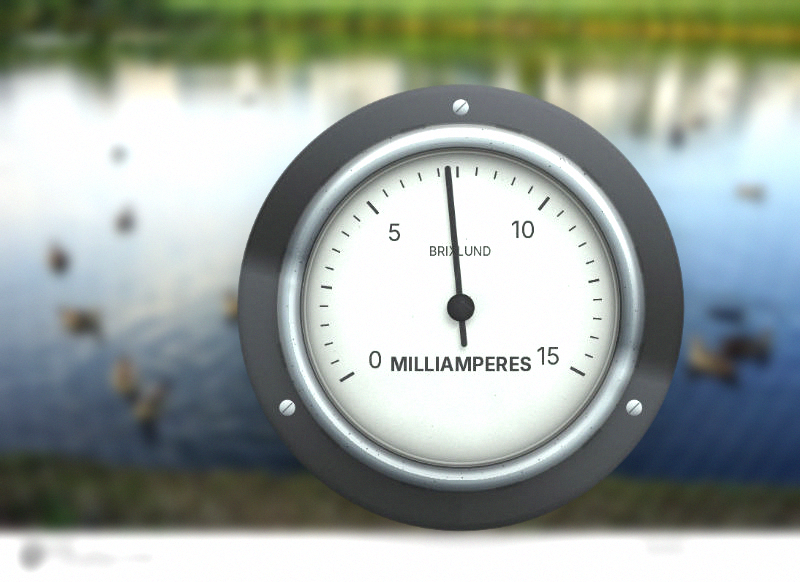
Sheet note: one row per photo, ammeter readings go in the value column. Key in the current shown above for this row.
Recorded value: 7.25 mA
